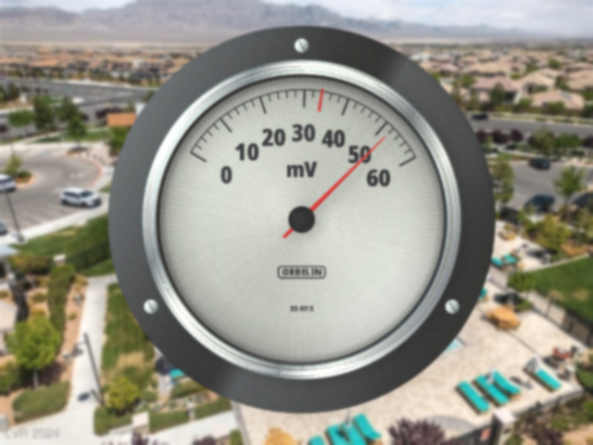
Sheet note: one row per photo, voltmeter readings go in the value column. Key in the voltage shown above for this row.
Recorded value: 52 mV
